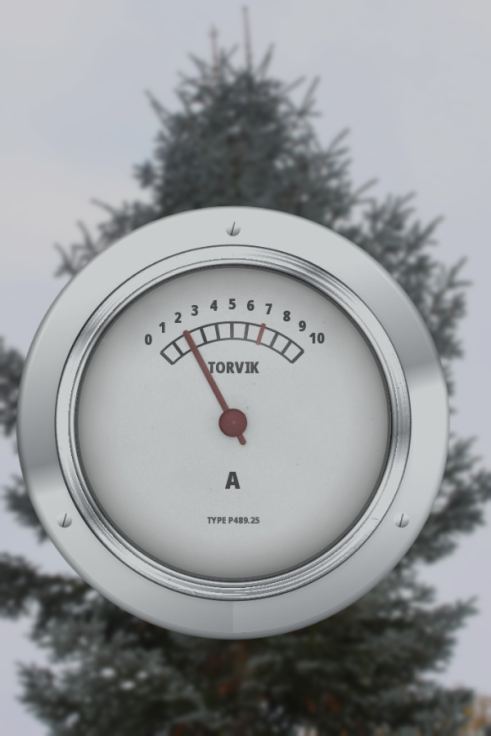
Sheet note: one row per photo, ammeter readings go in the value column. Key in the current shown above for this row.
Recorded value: 2 A
